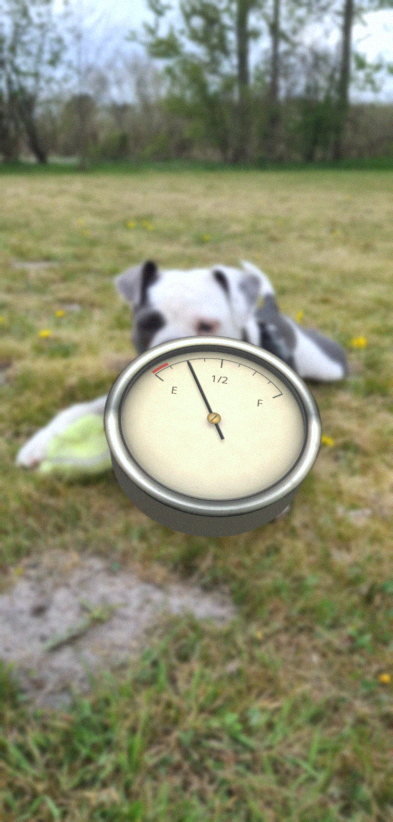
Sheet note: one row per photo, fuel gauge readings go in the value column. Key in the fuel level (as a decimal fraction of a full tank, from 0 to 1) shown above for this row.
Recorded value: 0.25
